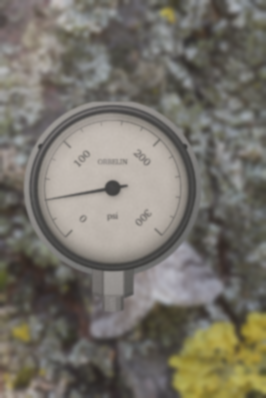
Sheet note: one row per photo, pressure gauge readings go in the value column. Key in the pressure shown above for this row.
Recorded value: 40 psi
